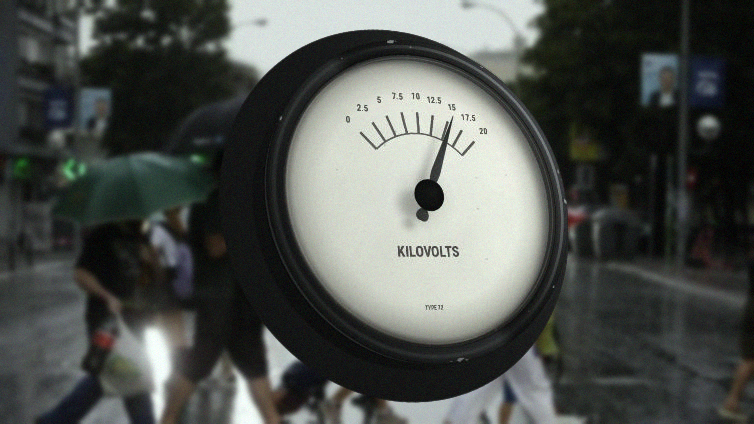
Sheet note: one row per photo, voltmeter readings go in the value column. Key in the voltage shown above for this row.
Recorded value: 15 kV
